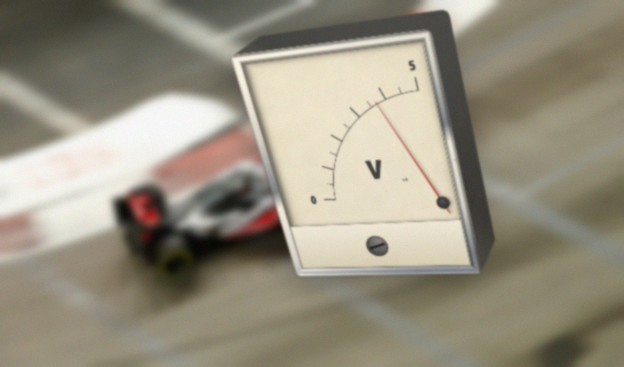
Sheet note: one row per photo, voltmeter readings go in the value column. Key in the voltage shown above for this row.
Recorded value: 3.75 V
